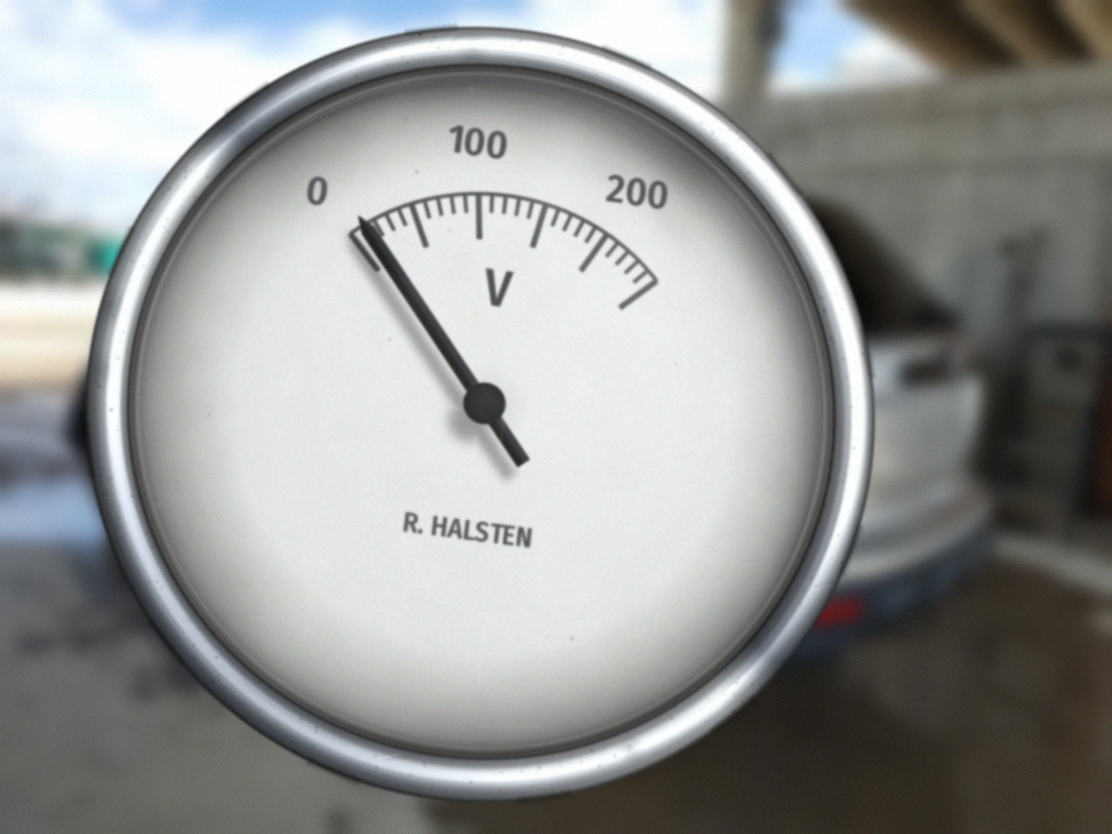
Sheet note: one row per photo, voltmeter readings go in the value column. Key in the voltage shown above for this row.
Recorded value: 10 V
